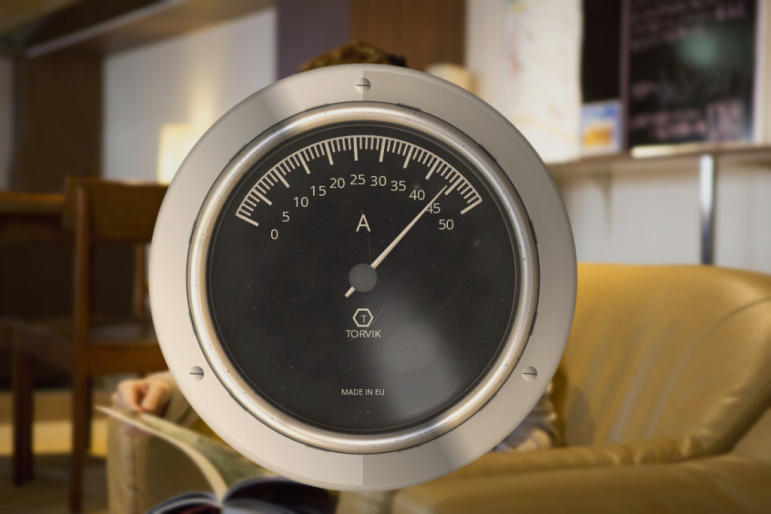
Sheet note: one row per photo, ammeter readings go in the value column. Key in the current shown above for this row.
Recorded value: 44 A
